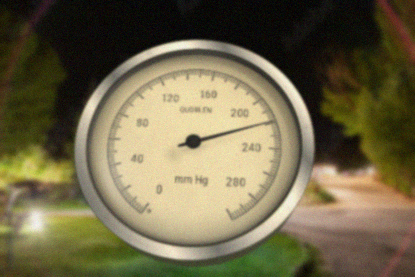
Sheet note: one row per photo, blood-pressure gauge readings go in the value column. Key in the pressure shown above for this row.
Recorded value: 220 mmHg
